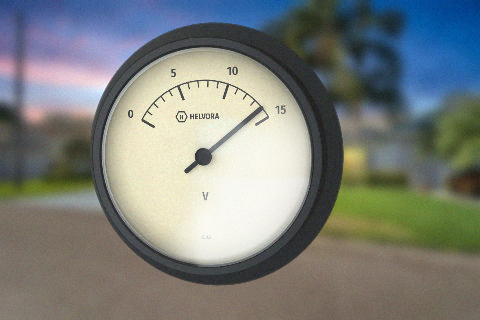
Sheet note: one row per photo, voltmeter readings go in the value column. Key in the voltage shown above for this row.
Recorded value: 14 V
